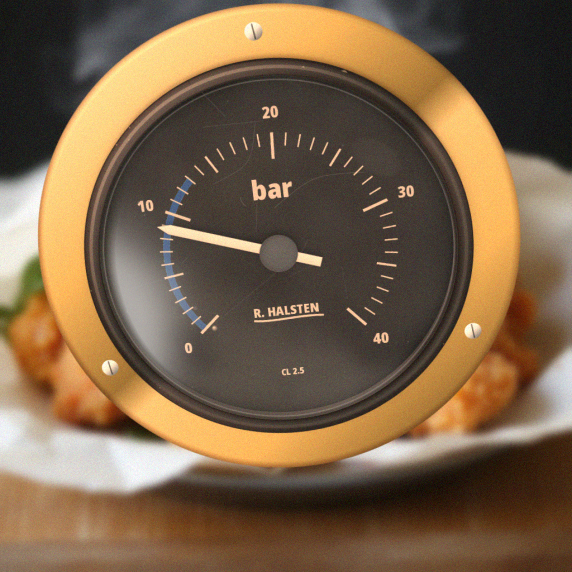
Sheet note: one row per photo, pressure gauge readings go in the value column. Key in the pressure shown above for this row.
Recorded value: 9 bar
